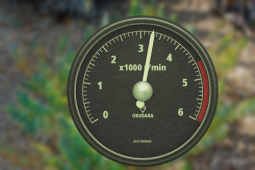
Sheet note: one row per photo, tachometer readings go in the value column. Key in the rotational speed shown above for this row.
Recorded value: 3300 rpm
